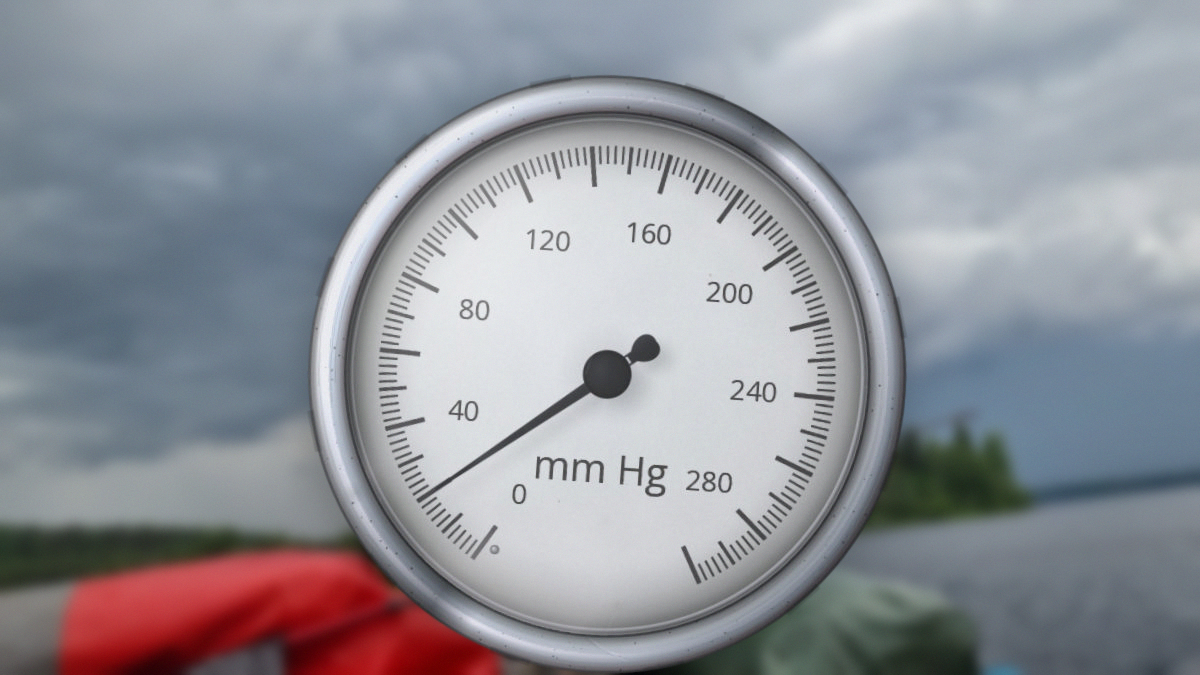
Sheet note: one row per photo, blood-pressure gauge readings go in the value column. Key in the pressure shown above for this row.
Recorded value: 20 mmHg
